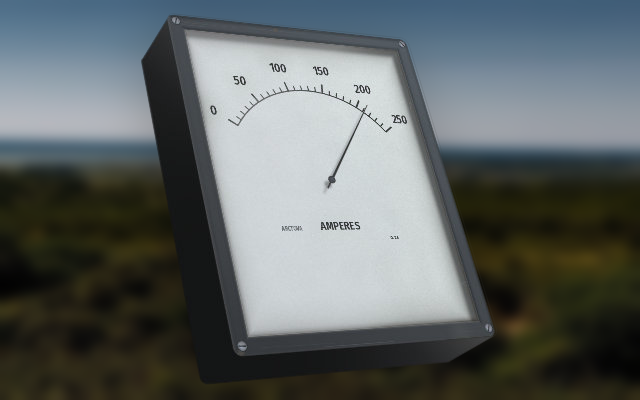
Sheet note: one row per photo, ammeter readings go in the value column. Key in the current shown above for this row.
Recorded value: 210 A
